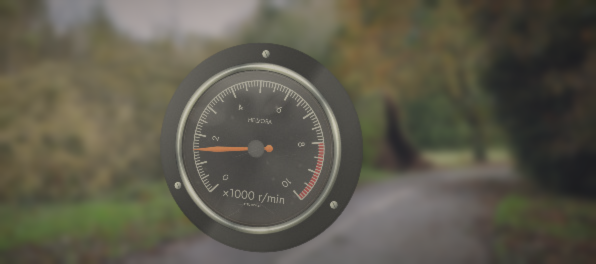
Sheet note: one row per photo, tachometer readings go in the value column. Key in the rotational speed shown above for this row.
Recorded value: 1500 rpm
